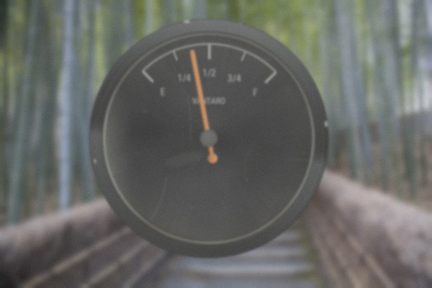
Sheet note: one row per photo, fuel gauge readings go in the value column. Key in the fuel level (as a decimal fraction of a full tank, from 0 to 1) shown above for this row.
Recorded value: 0.375
